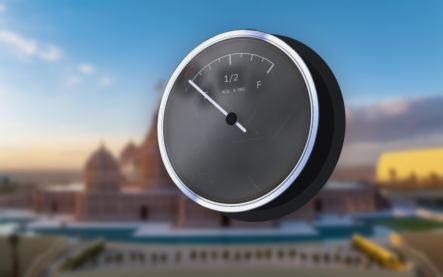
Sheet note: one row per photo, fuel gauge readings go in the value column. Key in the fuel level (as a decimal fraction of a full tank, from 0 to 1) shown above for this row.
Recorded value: 0
